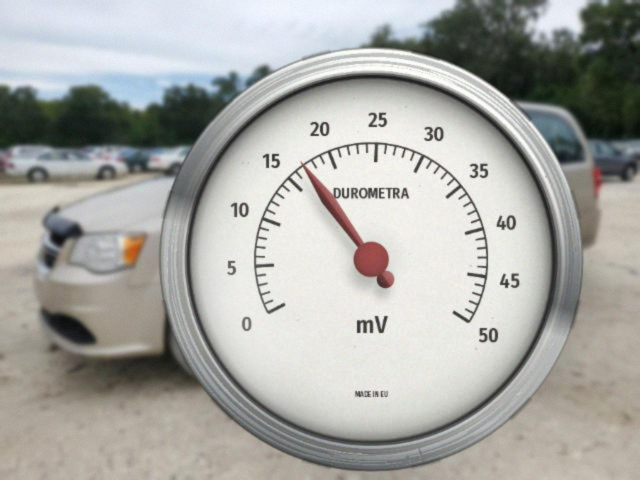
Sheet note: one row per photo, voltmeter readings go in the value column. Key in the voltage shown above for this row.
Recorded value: 17 mV
